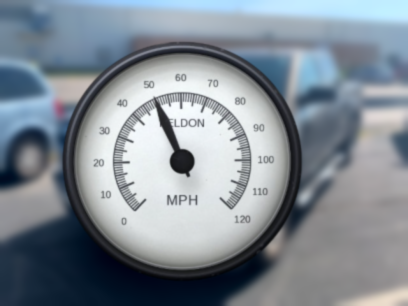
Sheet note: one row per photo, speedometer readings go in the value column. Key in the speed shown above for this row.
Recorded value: 50 mph
